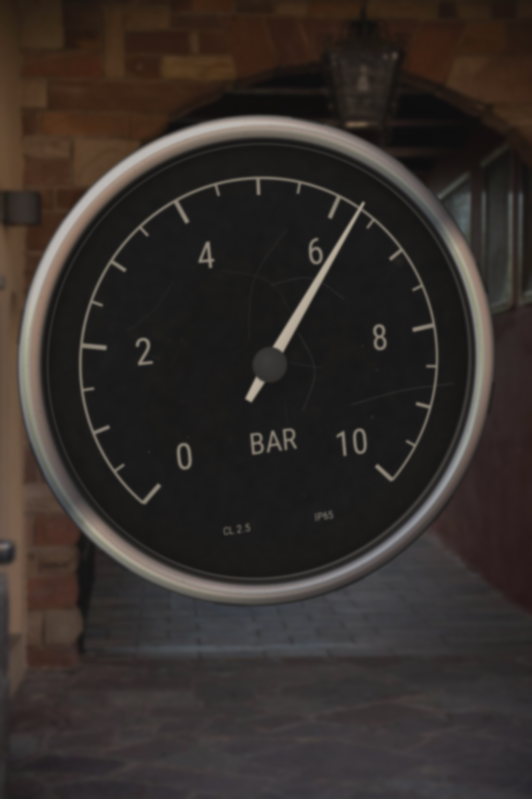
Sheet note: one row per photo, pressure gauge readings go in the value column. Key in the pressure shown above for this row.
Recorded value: 6.25 bar
